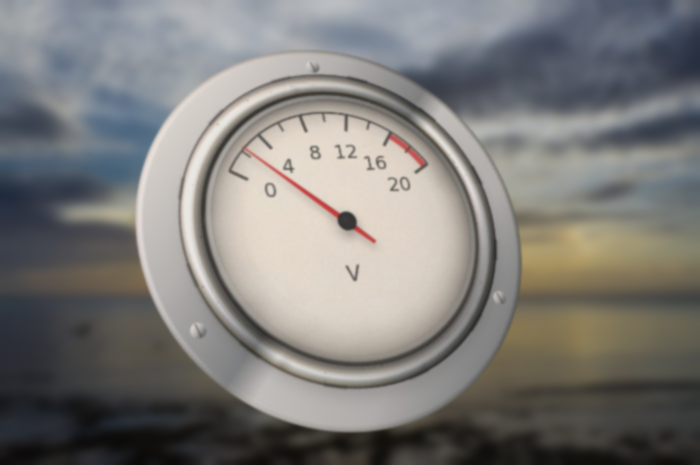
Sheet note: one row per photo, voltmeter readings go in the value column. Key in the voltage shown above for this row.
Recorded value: 2 V
